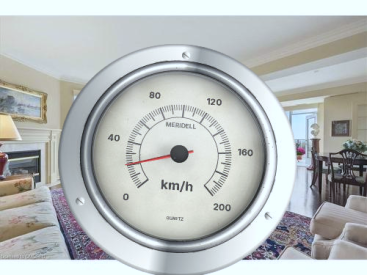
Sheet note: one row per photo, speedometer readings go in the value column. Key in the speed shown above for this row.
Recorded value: 20 km/h
